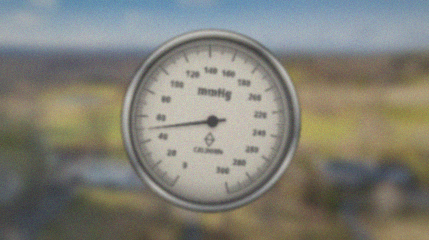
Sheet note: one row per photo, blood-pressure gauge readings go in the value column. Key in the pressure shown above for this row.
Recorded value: 50 mmHg
